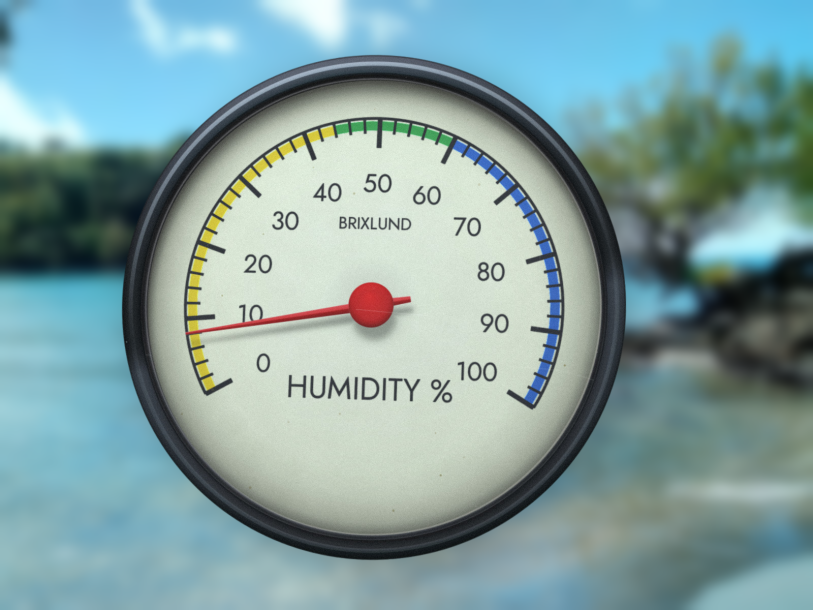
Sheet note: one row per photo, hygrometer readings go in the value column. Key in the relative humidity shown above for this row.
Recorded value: 8 %
